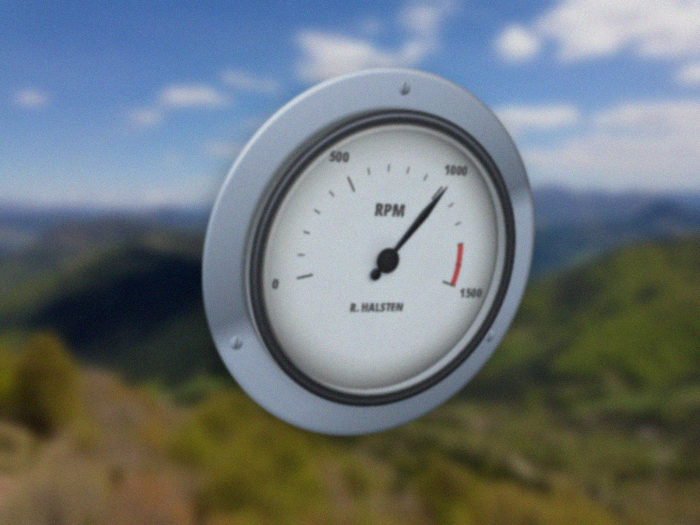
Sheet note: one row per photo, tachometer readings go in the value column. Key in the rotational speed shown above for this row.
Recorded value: 1000 rpm
